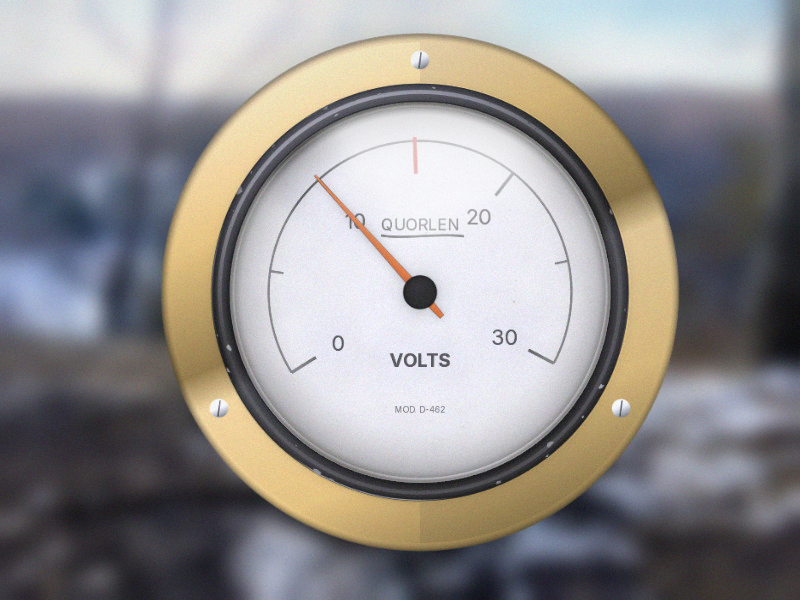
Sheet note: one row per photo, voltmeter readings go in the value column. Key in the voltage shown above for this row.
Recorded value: 10 V
